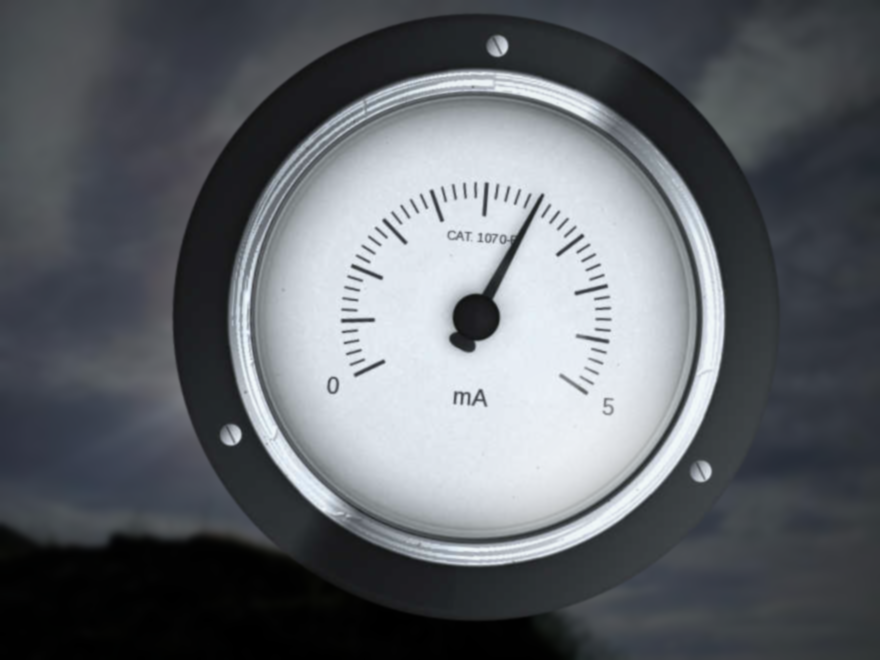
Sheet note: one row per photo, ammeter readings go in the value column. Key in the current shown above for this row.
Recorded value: 3 mA
